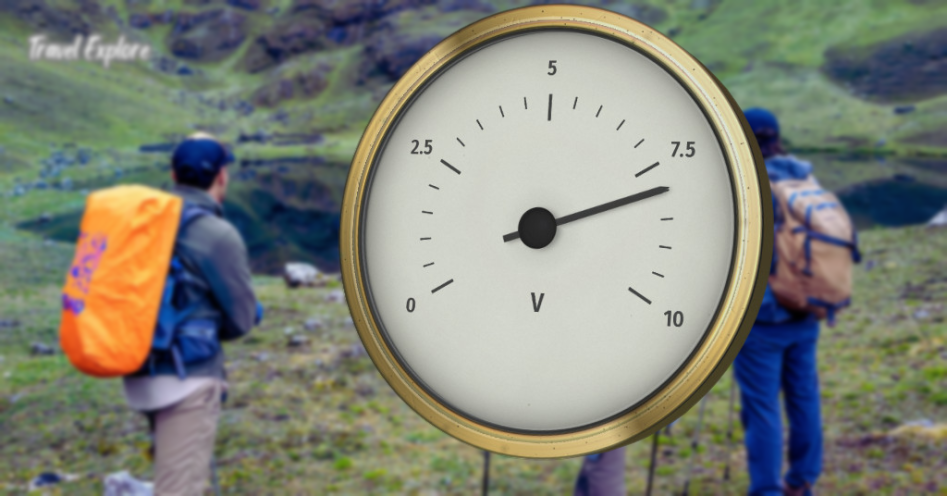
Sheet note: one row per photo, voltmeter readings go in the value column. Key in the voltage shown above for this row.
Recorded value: 8 V
